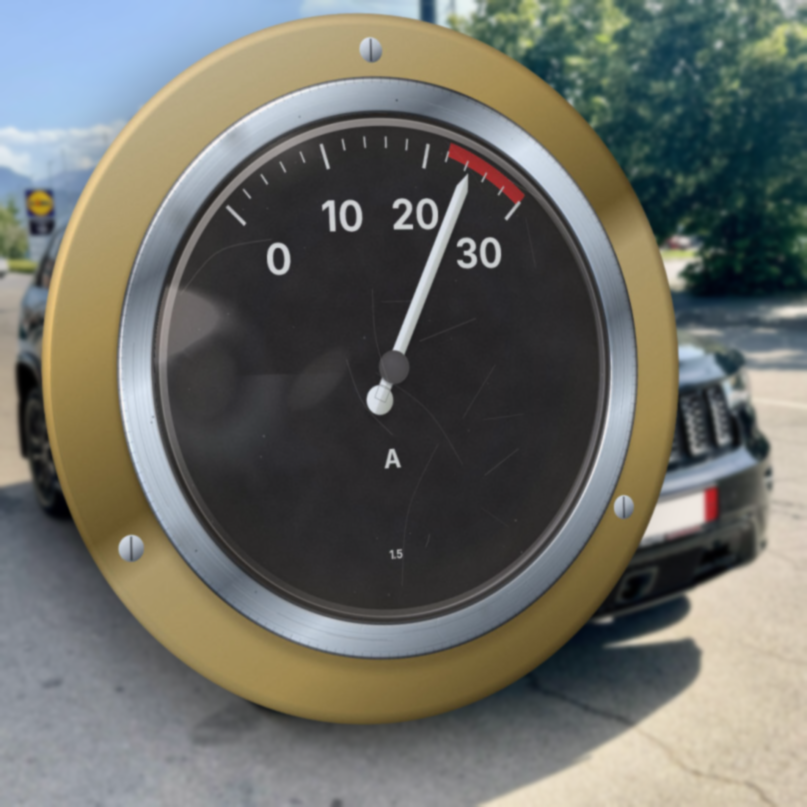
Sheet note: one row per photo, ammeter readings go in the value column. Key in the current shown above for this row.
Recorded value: 24 A
